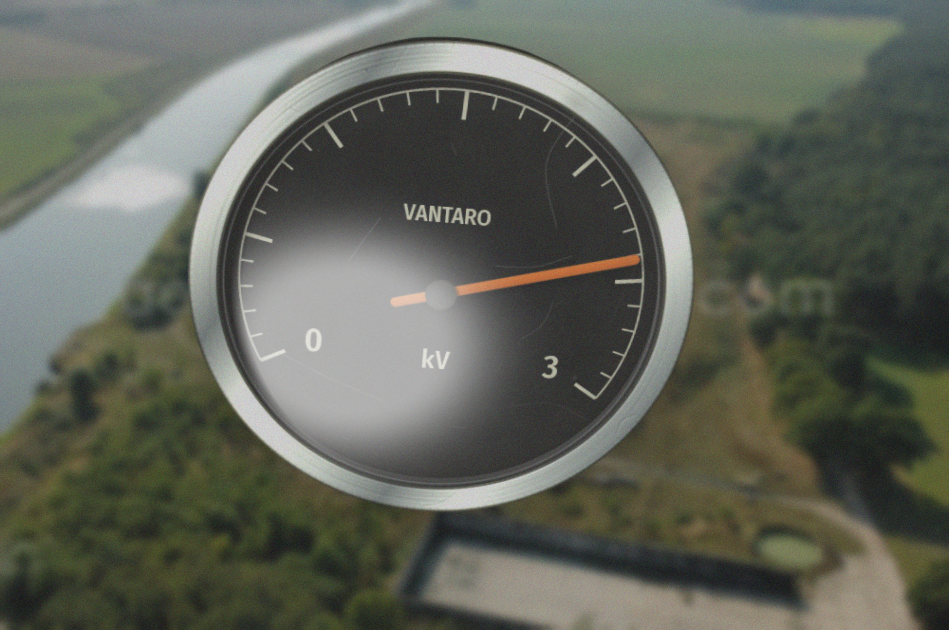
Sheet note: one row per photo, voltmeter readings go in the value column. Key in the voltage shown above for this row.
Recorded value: 2.4 kV
